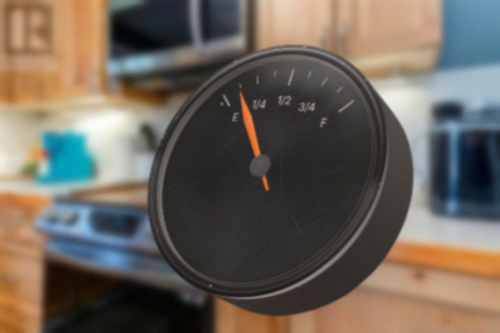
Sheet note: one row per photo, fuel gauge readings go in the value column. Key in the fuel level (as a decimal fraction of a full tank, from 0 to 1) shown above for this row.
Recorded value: 0.125
